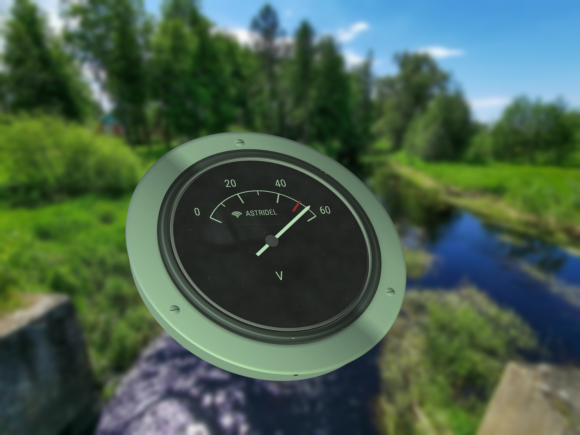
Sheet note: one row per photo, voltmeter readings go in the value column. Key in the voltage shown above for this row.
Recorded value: 55 V
